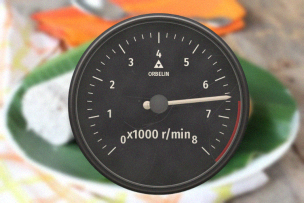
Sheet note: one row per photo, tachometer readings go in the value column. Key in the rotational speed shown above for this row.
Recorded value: 6500 rpm
